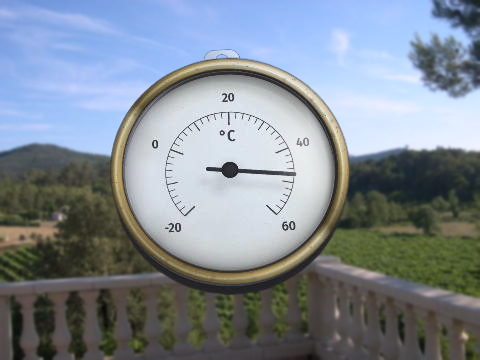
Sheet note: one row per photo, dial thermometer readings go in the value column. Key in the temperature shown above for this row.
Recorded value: 48 °C
